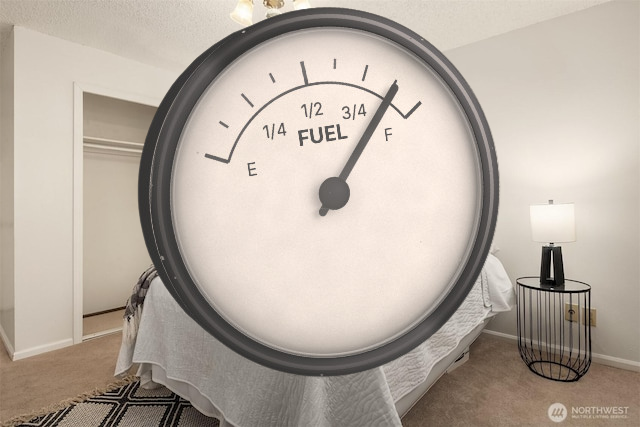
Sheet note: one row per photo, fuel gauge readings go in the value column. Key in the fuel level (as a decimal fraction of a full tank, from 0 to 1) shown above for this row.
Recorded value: 0.875
